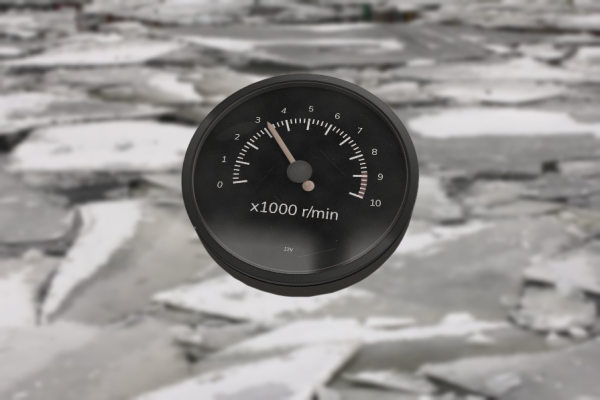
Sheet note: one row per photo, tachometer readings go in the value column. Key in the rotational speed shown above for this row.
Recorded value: 3200 rpm
